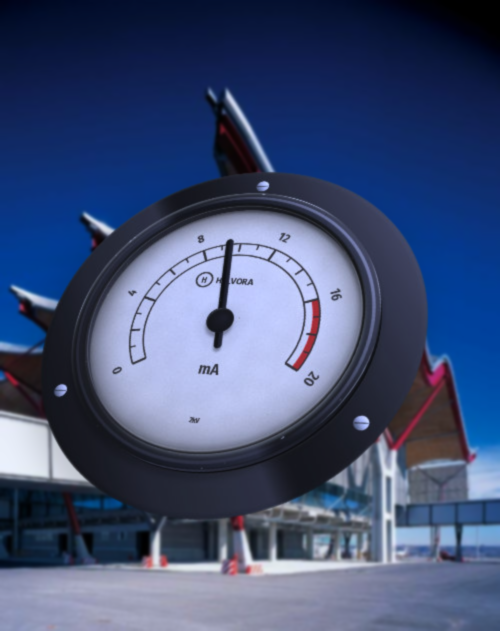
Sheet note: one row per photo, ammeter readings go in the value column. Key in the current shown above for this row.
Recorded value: 9.5 mA
